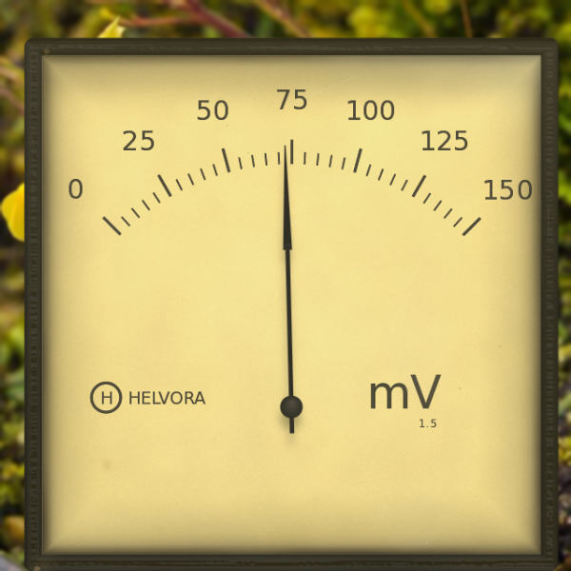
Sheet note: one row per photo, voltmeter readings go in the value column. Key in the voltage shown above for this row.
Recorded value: 72.5 mV
